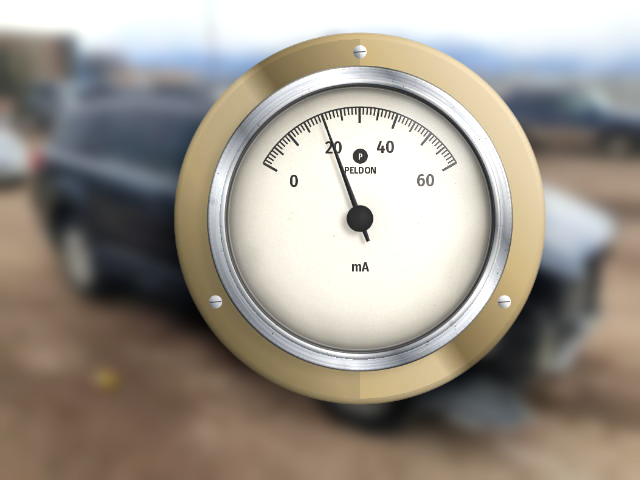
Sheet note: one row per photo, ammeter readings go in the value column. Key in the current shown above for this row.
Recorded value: 20 mA
